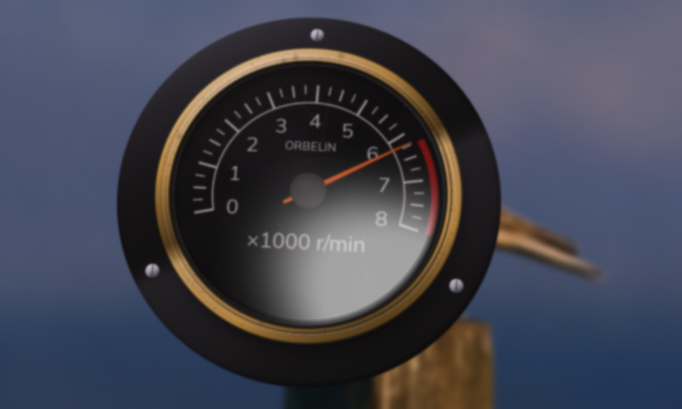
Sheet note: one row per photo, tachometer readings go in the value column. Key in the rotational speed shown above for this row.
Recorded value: 6250 rpm
